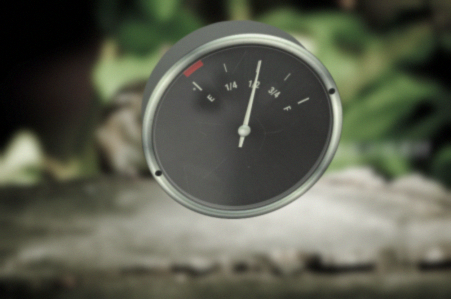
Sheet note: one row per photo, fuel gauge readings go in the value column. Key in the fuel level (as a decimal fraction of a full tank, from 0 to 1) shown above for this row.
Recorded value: 0.5
